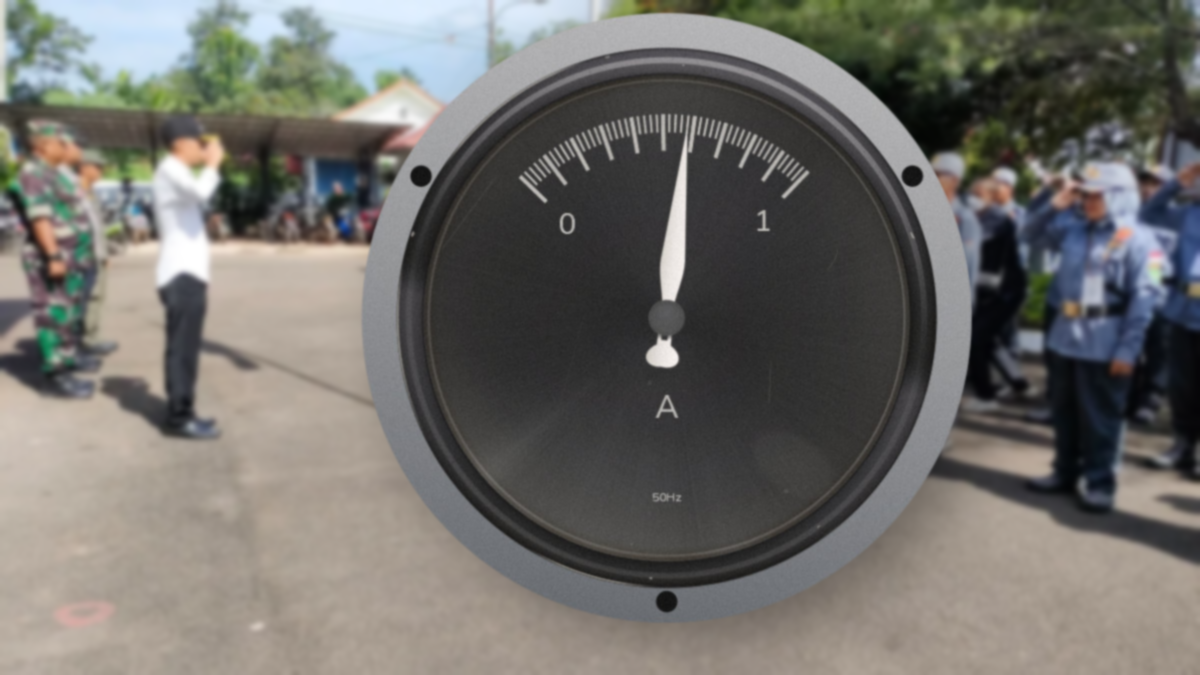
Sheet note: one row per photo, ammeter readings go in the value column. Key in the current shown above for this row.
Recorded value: 0.58 A
